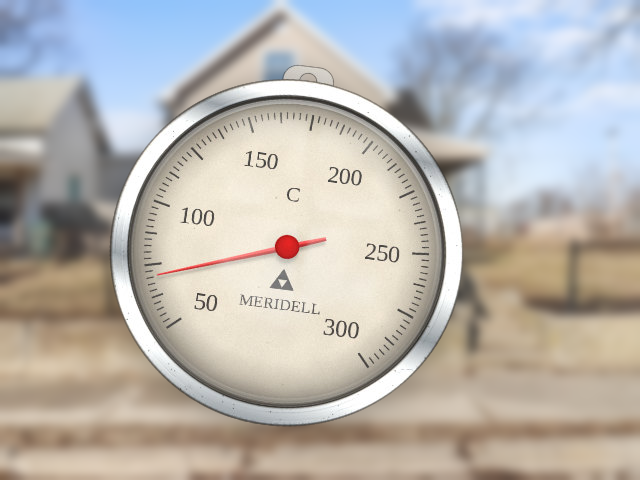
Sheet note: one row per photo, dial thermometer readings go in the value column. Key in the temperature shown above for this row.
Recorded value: 70 °C
